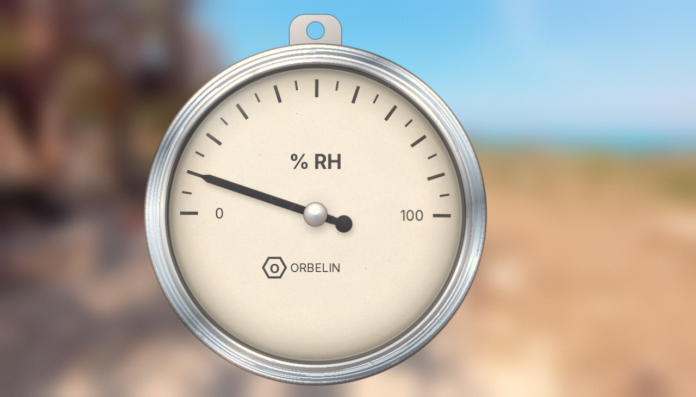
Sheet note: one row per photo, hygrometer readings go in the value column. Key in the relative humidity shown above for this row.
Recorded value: 10 %
